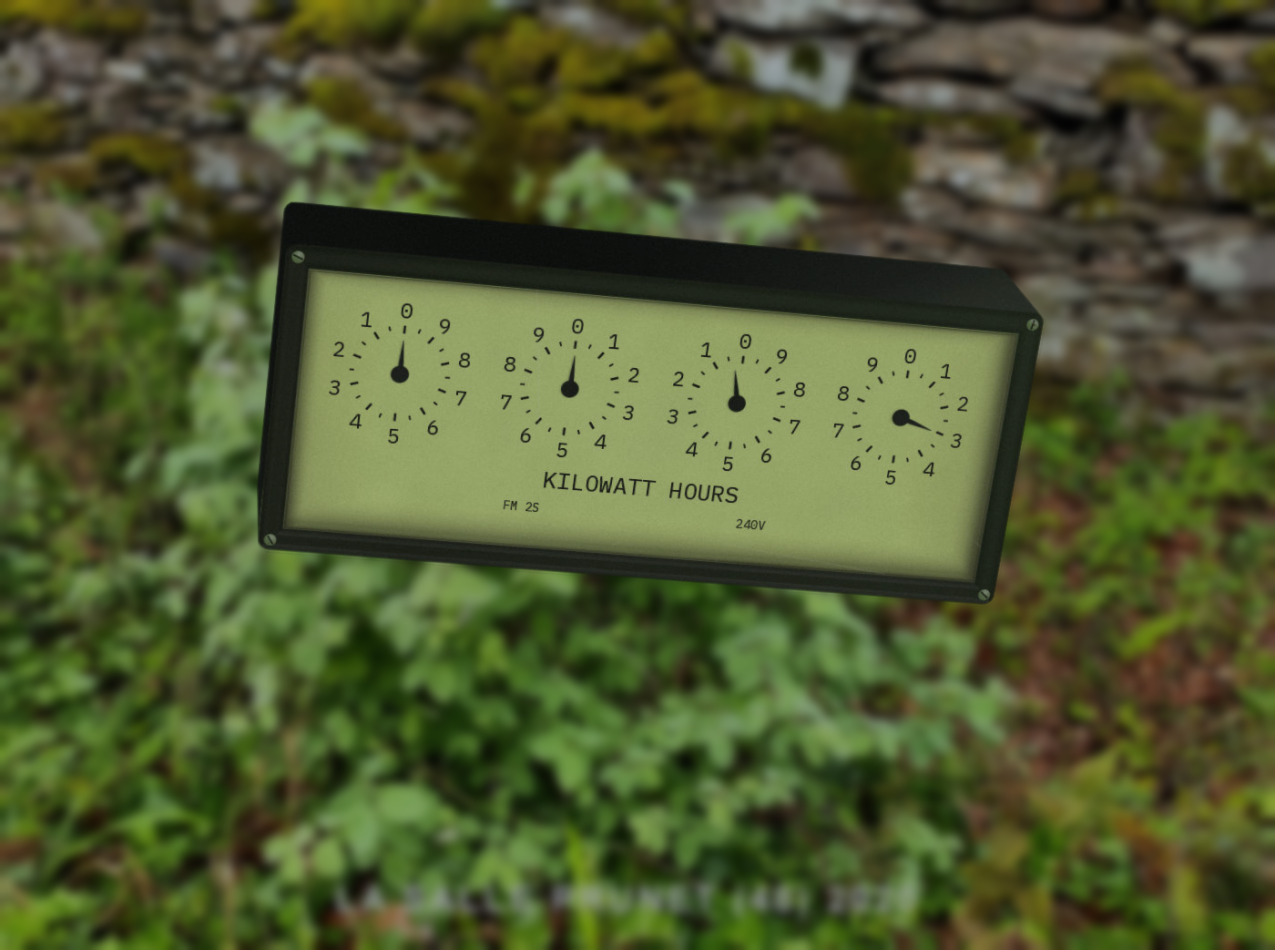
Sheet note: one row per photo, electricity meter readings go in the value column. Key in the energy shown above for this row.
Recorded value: 3 kWh
